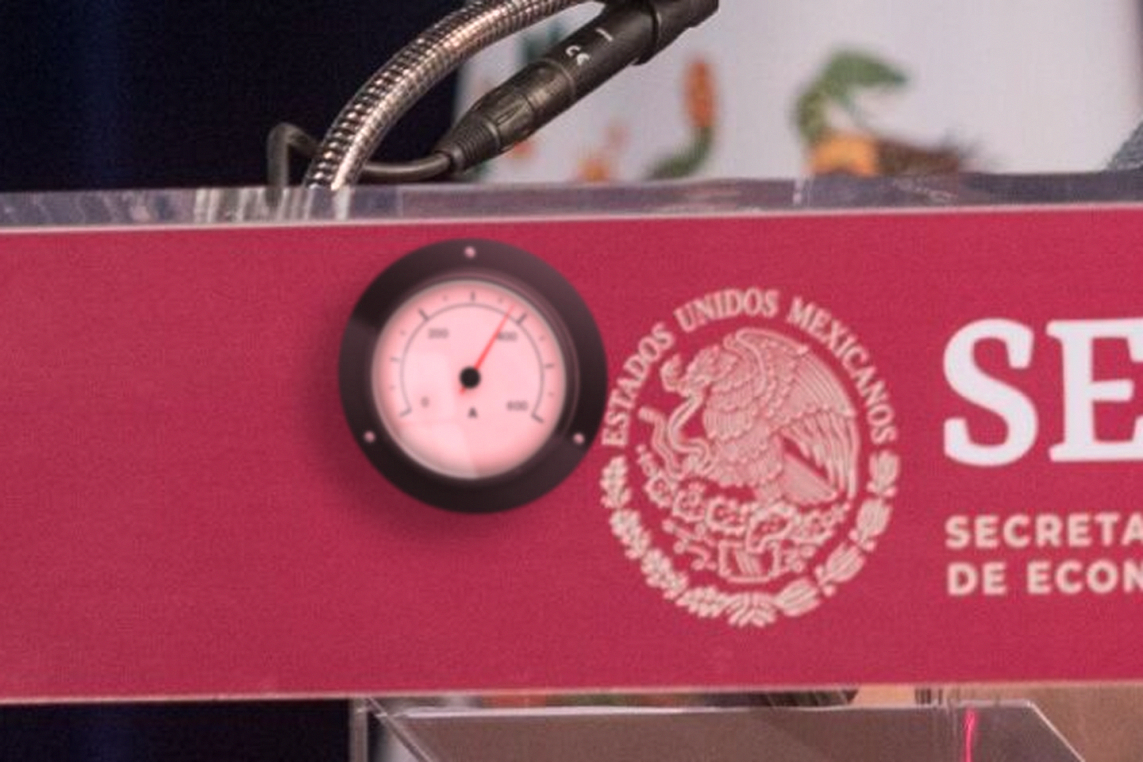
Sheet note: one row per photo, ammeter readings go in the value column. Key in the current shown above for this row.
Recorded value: 375 A
